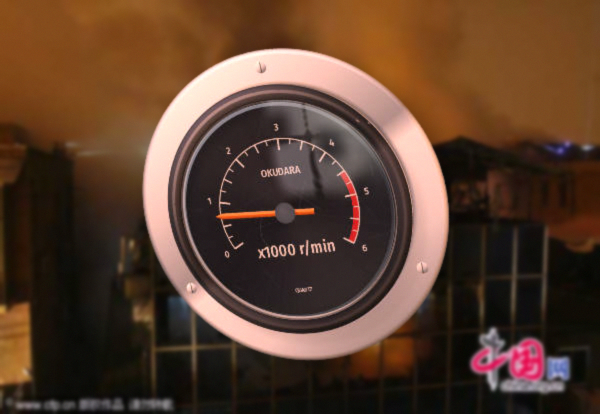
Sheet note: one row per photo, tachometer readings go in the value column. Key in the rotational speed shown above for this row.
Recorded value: 750 rpm
